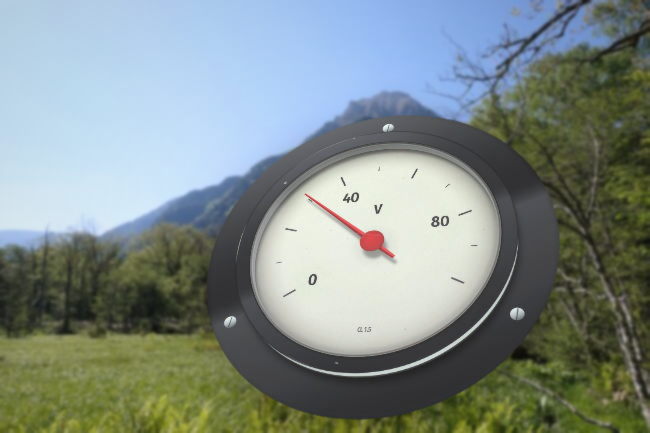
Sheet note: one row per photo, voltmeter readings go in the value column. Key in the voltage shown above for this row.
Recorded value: 30 V
